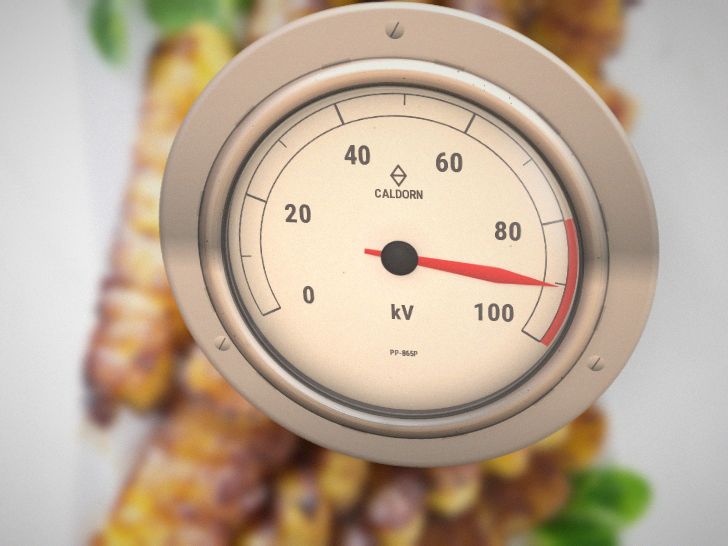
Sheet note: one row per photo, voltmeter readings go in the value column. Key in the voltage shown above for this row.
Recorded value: 90 kV
